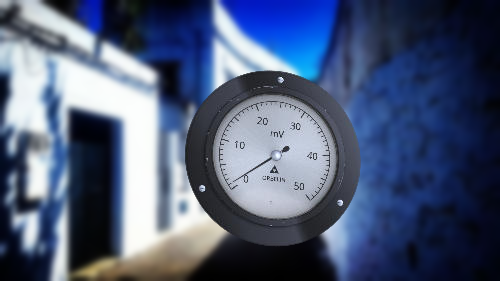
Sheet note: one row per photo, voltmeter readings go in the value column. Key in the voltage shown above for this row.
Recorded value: 1 mV
